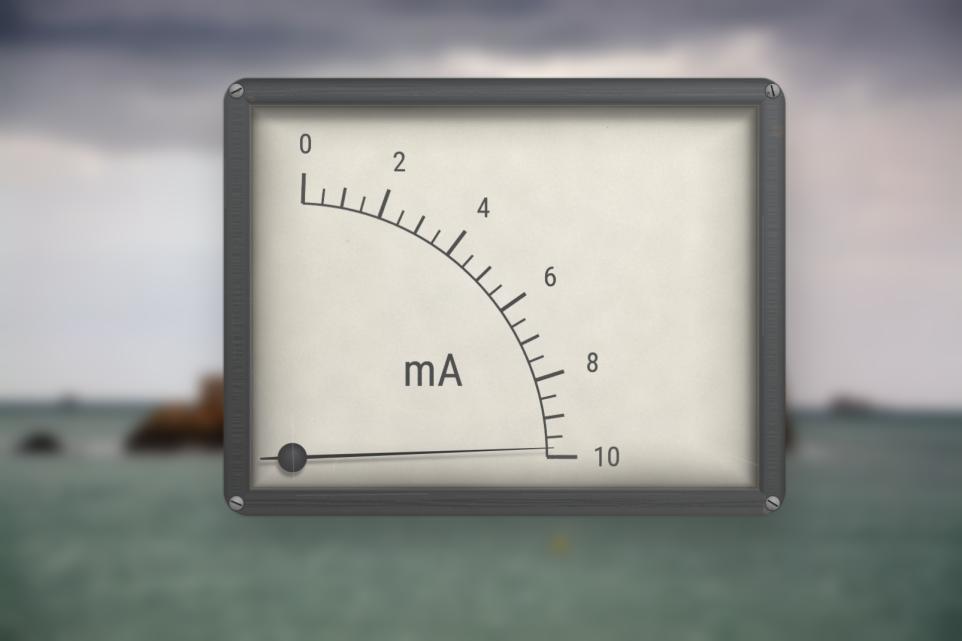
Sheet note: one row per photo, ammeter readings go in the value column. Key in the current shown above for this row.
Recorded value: 9.75 mA
